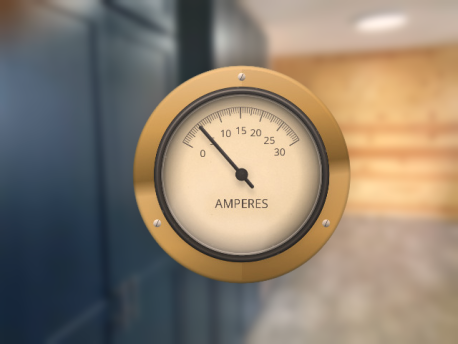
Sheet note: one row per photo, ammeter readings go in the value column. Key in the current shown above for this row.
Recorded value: 5 A
